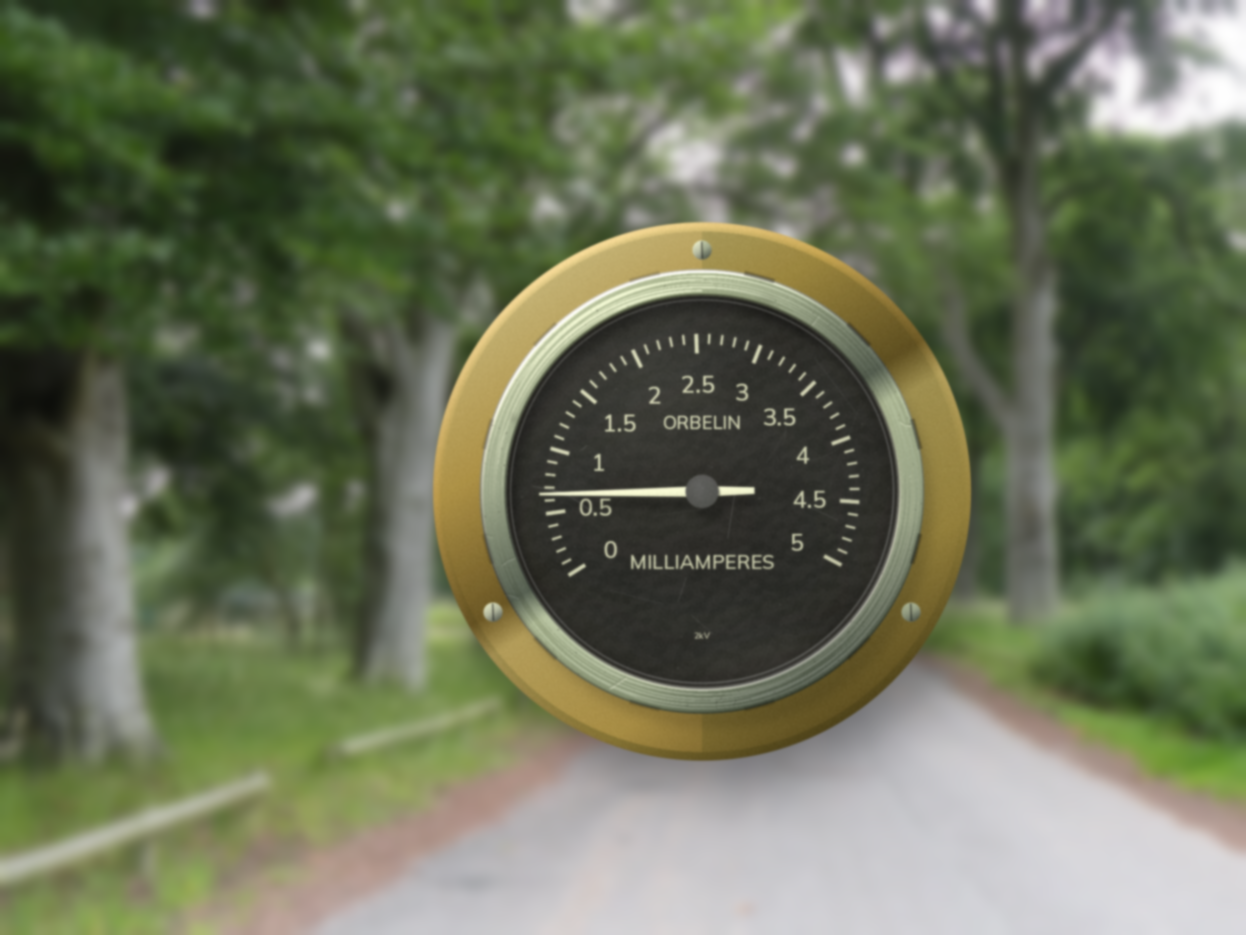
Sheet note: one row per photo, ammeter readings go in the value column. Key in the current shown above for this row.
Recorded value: 0.65 mA
